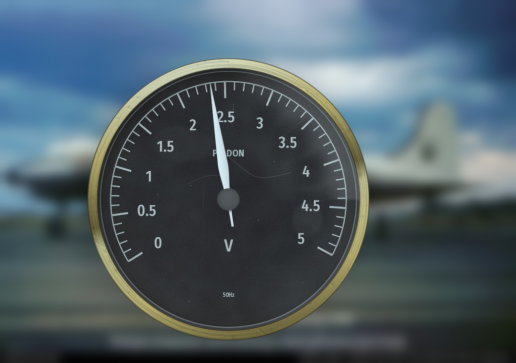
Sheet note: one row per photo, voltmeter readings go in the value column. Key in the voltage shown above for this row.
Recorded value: 2.35 V
